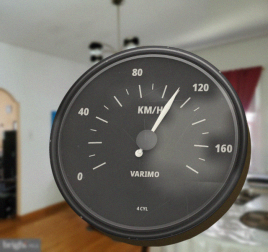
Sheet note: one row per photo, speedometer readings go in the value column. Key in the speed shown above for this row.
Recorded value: 110 km/h
